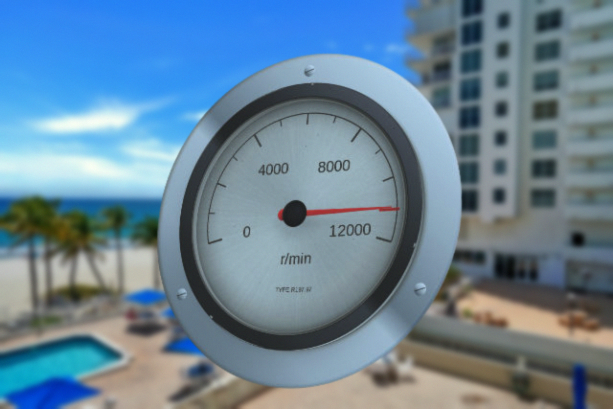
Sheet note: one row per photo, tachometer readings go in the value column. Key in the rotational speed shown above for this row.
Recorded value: 11000 rpm
